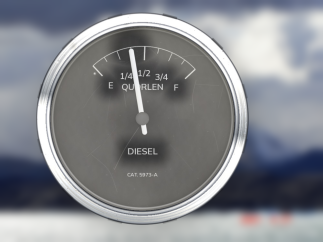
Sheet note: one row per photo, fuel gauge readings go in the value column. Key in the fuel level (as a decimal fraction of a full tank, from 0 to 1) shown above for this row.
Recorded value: 0.375
